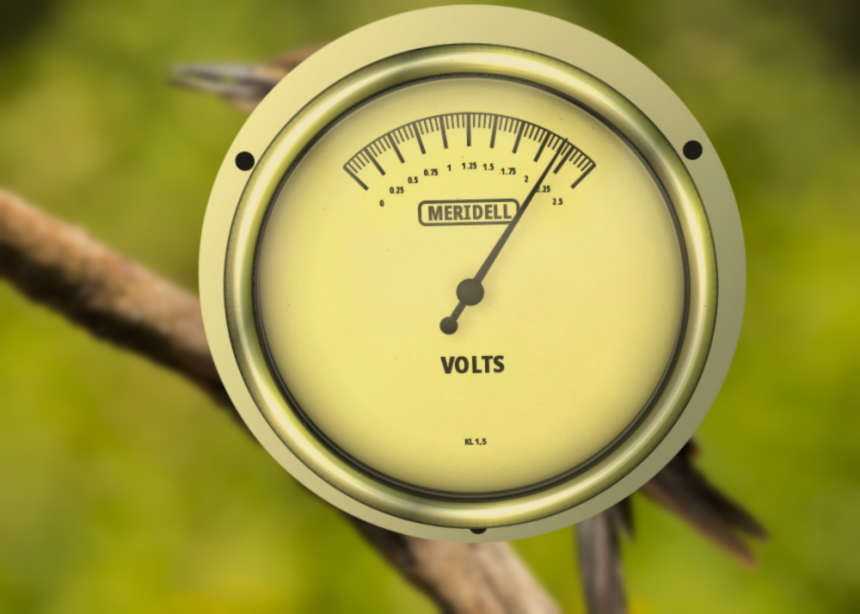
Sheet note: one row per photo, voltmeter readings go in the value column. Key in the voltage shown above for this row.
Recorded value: 2.15 V
